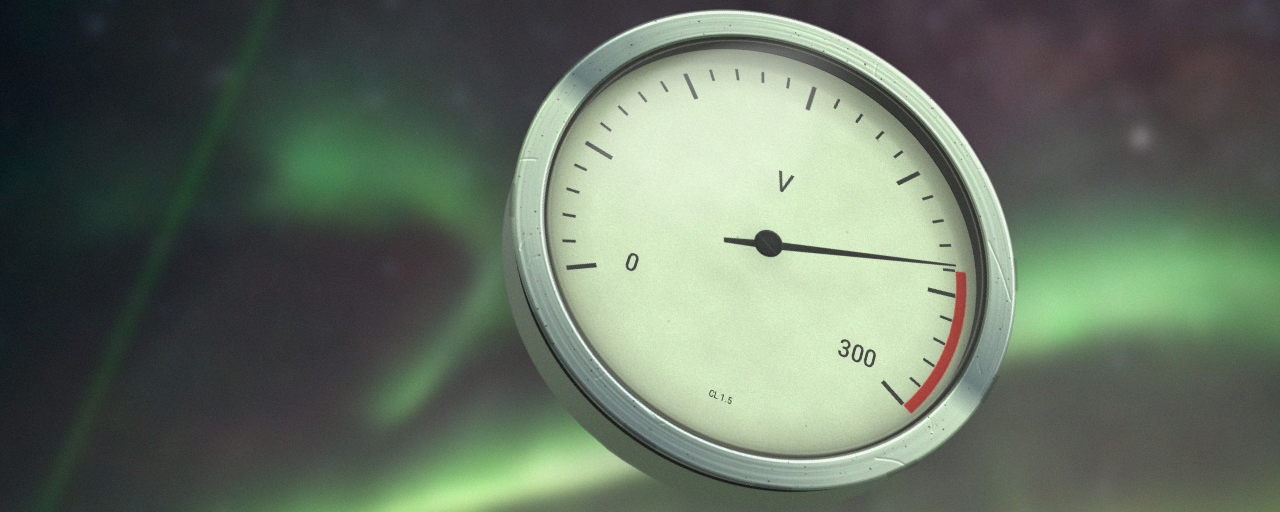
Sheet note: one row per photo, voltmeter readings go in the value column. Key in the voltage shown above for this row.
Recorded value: 240 V
